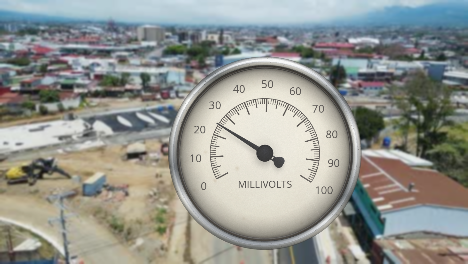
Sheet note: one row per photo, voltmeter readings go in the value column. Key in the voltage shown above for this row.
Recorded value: 25 mV
